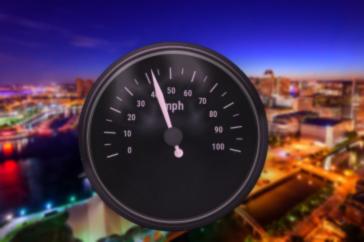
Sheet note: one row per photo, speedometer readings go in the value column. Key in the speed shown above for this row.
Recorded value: 42.5 mph
